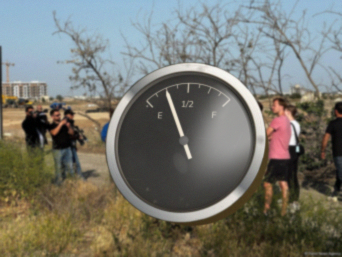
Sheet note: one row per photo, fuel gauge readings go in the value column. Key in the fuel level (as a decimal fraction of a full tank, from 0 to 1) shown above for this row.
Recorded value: 0.25
